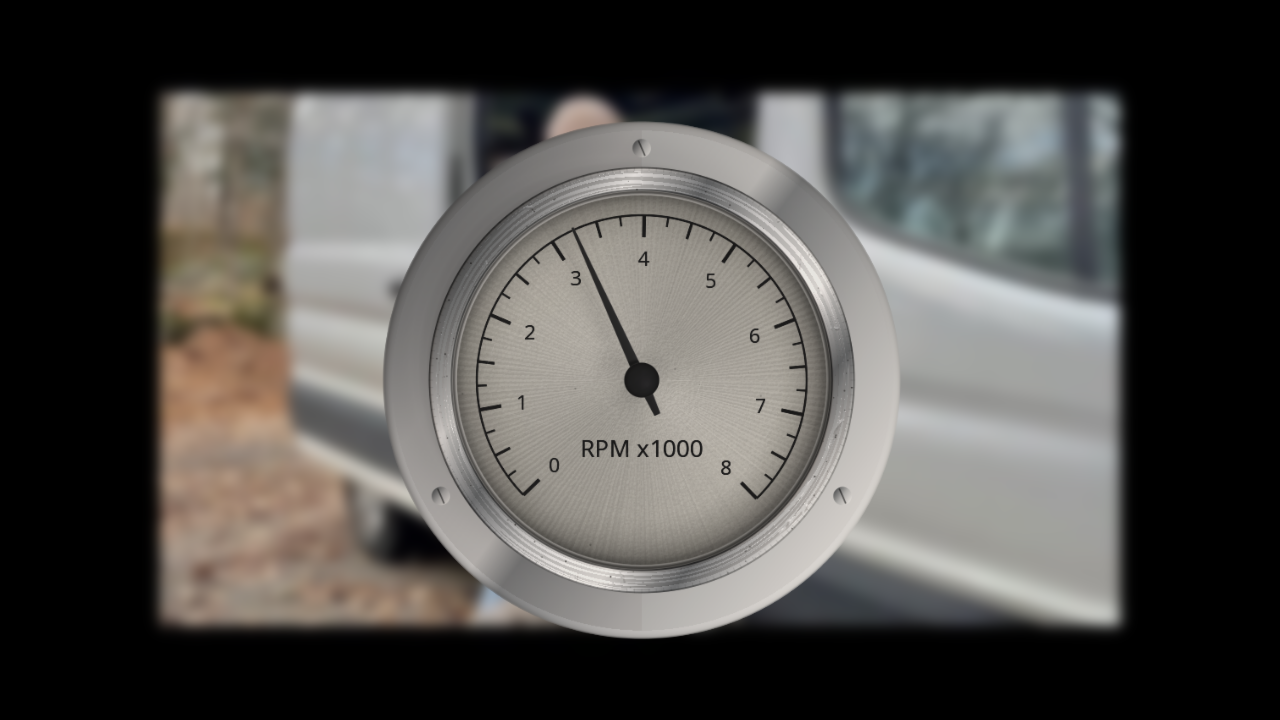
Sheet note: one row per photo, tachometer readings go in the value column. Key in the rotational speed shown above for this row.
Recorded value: 3250 rpm
